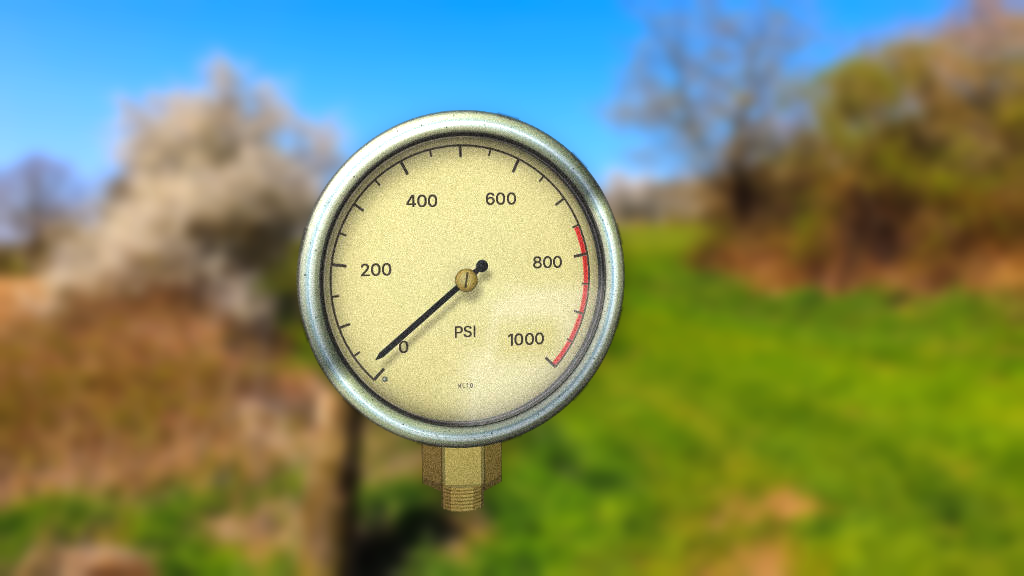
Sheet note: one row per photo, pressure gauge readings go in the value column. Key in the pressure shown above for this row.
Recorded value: 25 psi
